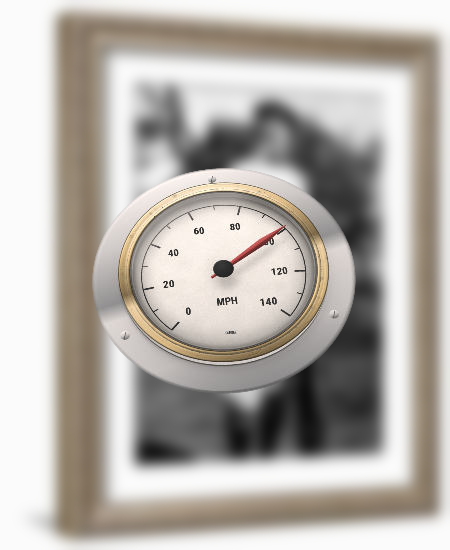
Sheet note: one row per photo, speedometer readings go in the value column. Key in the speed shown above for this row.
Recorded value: 100 mph
